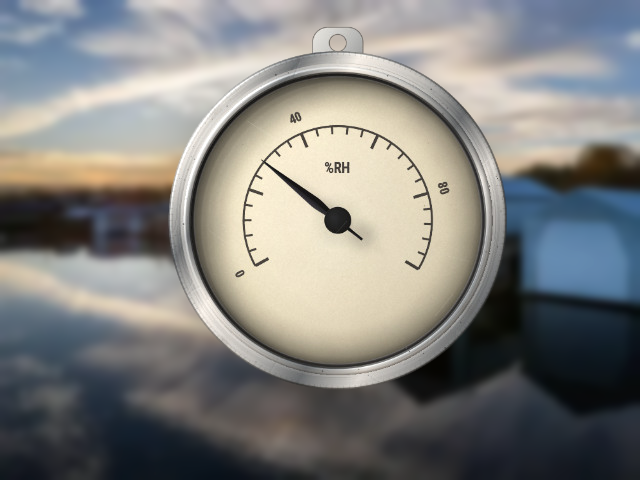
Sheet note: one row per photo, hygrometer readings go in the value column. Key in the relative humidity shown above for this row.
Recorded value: 28 %
